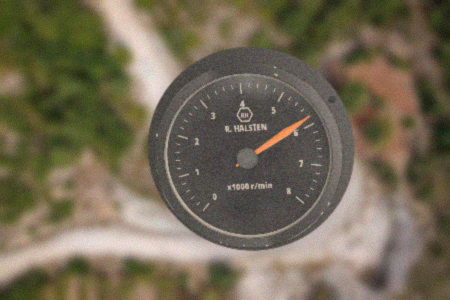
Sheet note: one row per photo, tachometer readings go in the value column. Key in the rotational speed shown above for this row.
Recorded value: 5800 rpm
